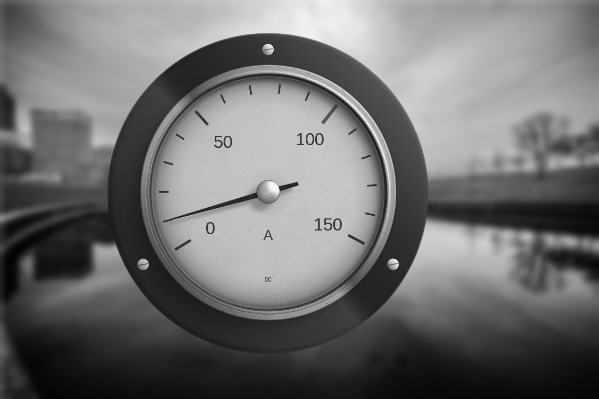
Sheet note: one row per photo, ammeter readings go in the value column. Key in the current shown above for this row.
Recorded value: 10 A
